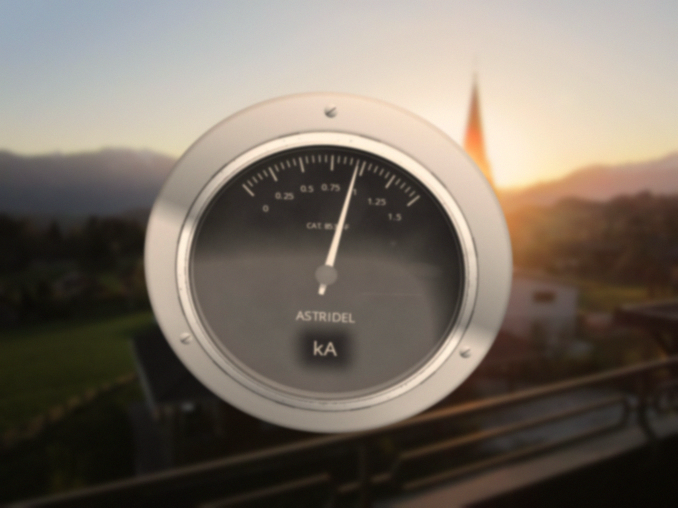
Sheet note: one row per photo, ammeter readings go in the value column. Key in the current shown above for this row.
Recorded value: 0.95 kA
